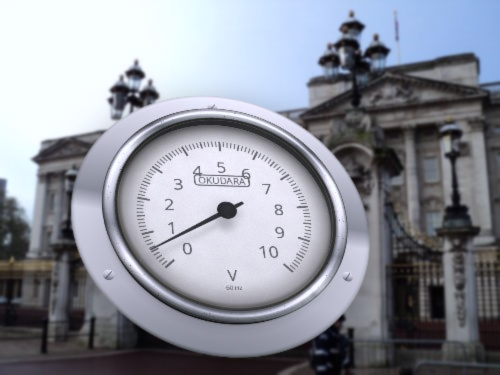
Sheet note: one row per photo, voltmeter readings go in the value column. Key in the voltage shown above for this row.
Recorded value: 0.5 V
